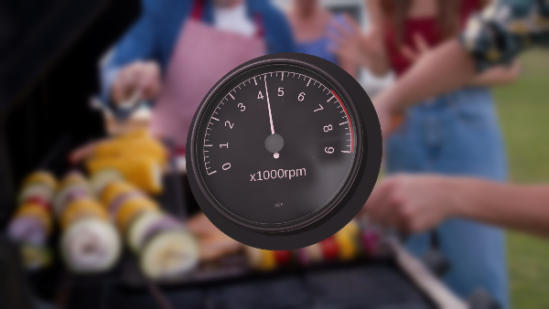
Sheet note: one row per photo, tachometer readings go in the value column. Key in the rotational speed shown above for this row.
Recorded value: 4400 rpm
